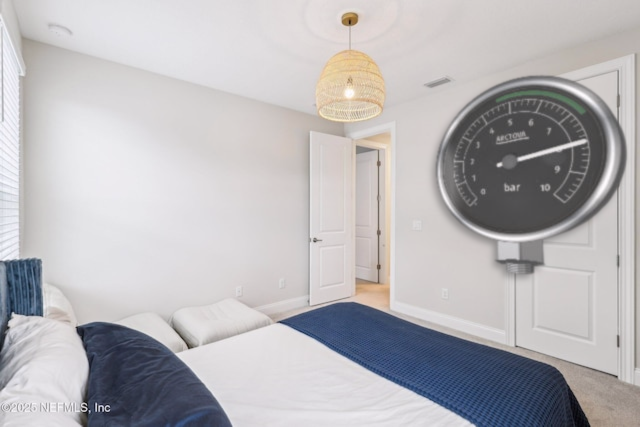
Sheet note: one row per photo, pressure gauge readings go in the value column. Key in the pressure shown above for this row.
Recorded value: 8 bar
